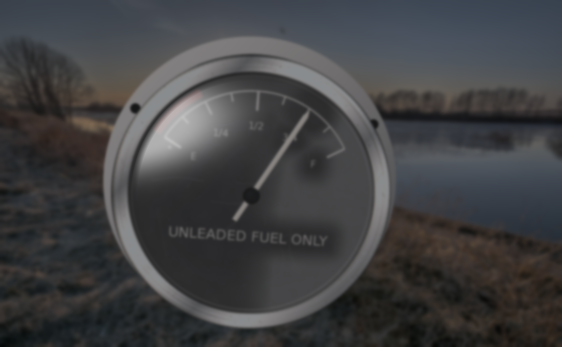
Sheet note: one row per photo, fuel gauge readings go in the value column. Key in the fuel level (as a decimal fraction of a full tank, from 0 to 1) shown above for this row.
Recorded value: 0.75
